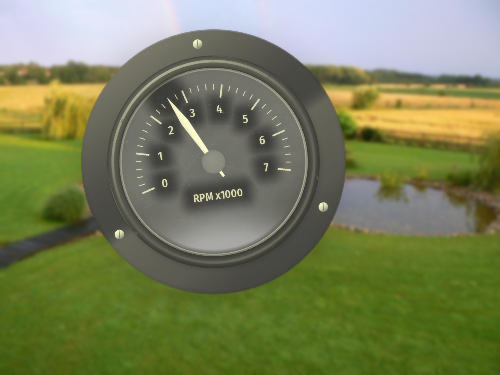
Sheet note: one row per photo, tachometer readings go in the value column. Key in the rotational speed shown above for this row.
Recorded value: 2600 rpm
